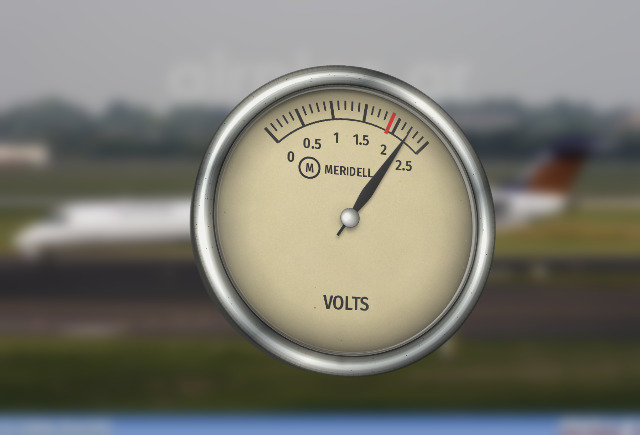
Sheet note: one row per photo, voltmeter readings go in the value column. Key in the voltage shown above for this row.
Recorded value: 2.2 V
